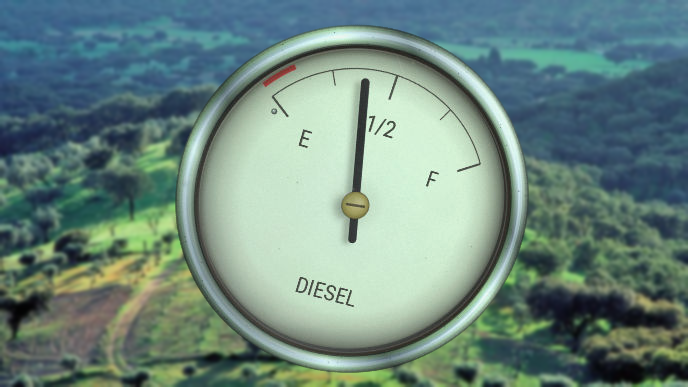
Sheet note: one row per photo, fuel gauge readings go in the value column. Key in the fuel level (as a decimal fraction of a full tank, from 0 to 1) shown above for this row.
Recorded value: 0.375
